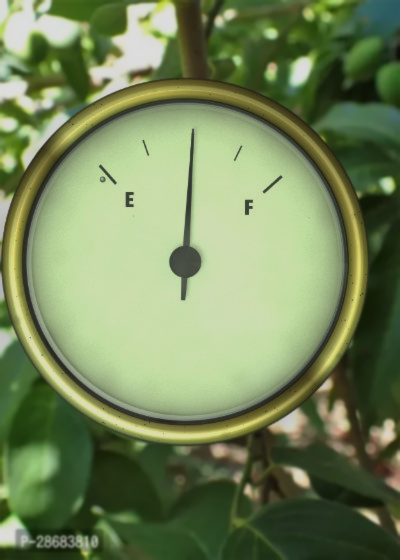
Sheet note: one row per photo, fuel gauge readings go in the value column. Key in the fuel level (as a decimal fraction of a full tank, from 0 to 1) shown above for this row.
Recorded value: 0.5
